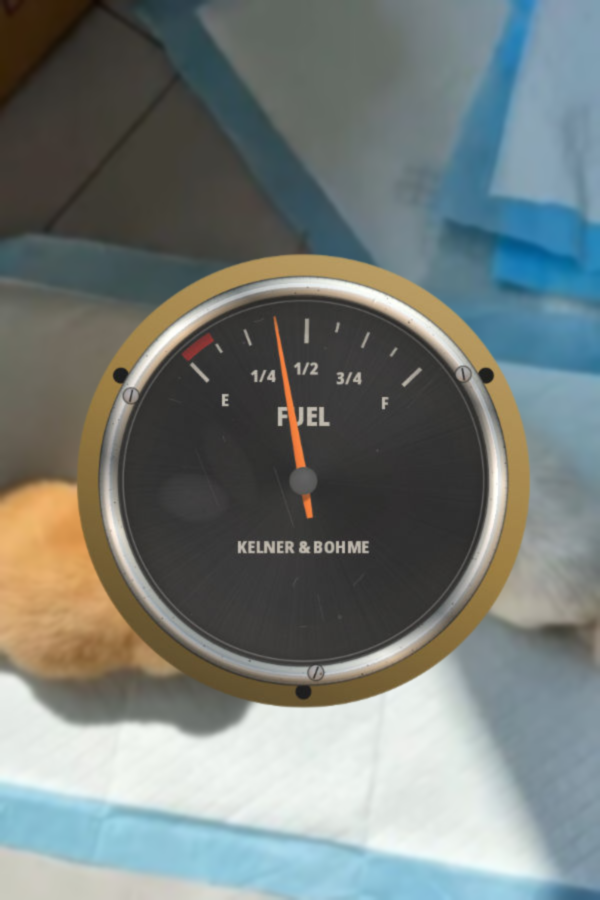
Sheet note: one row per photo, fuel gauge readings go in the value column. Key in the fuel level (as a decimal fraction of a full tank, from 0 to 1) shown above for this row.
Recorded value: 0.375
